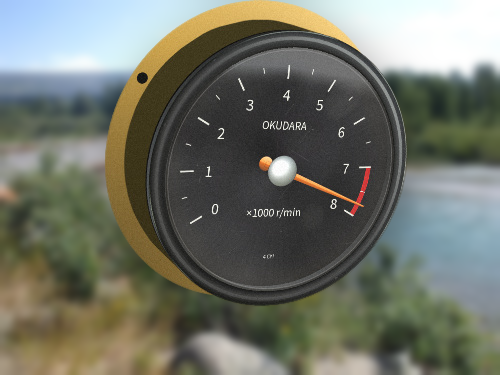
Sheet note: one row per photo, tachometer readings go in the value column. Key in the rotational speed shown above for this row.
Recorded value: 7750 rpm
